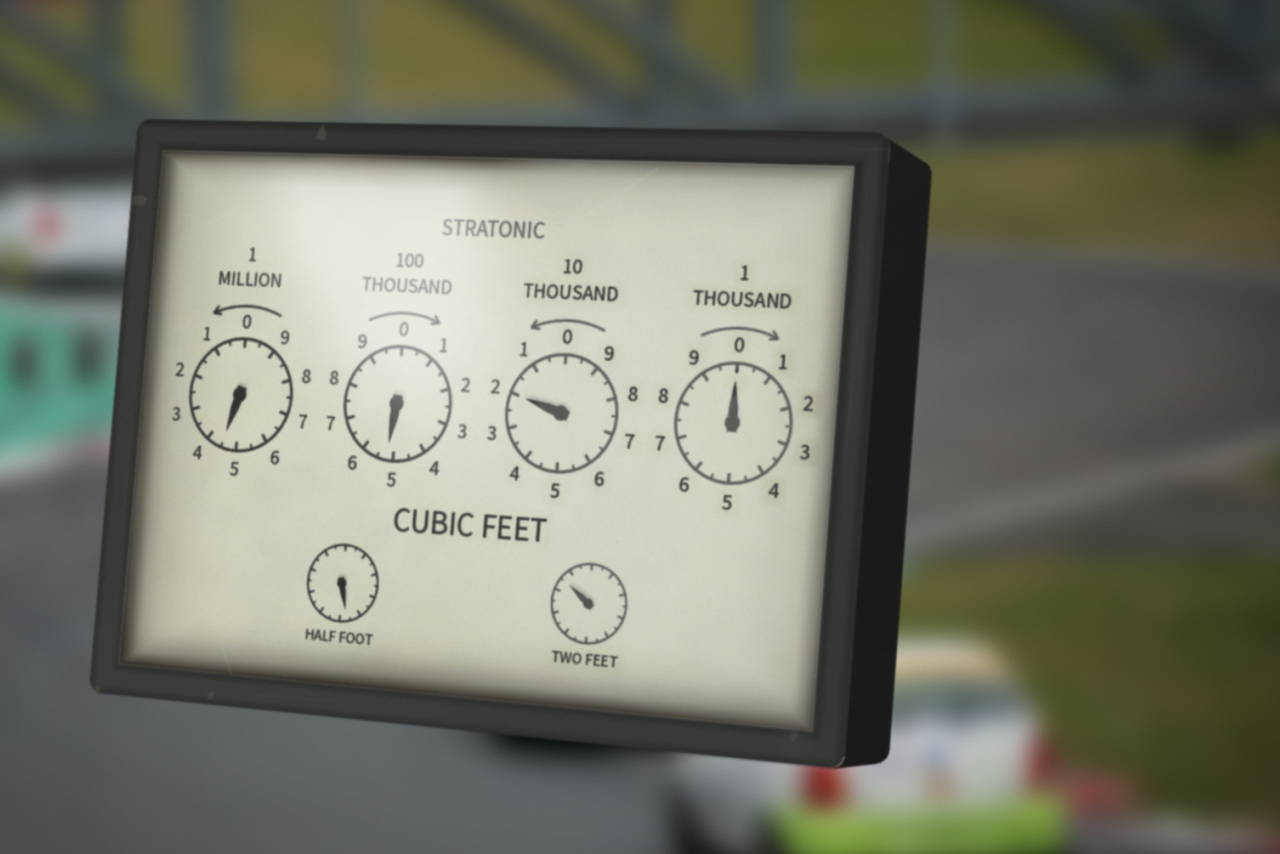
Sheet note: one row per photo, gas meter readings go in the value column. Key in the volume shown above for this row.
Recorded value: 452000 ft³
